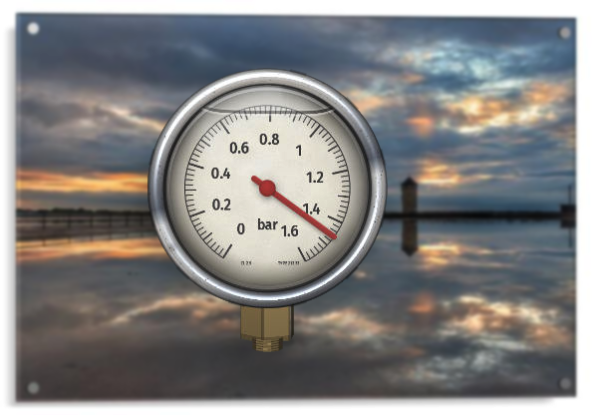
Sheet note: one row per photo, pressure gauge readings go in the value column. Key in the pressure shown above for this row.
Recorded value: 1.46 bar
